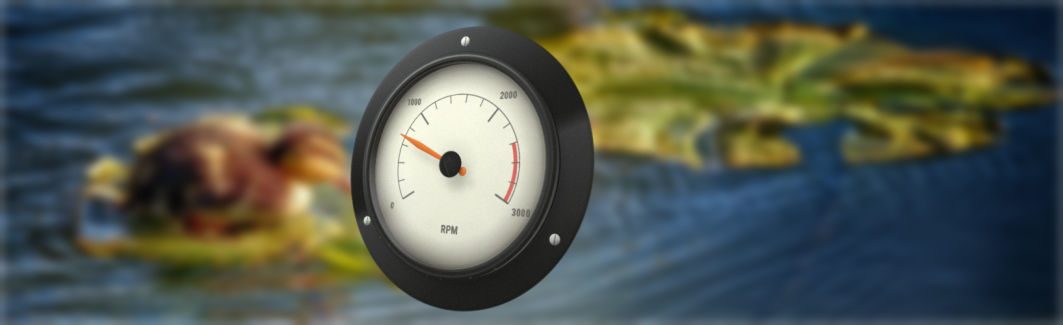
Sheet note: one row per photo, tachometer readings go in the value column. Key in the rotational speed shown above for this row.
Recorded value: 700 rpm
